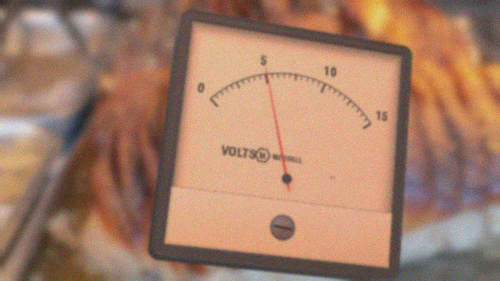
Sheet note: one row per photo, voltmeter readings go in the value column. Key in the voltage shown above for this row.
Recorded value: 5 V
